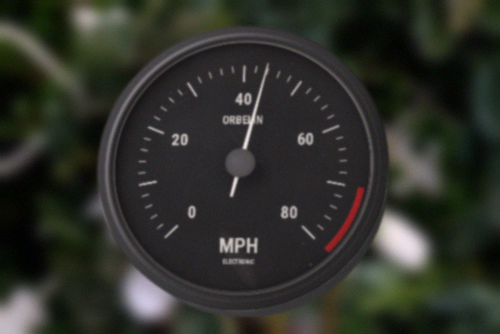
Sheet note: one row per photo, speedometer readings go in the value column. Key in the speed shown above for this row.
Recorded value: 44 mph
